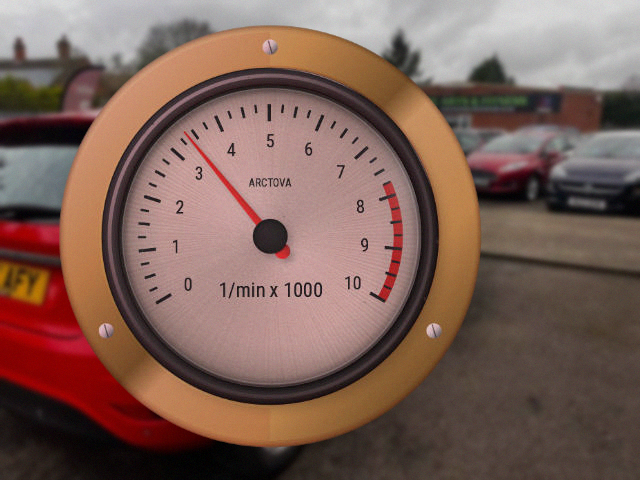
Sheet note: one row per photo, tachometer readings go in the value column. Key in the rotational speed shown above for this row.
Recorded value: 3375 rpm
